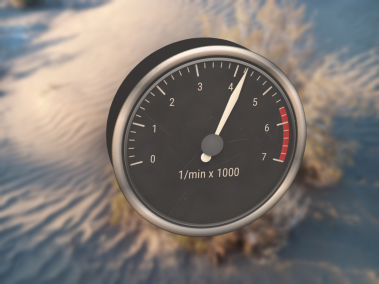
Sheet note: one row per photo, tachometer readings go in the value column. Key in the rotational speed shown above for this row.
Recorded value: 4200 rpm
